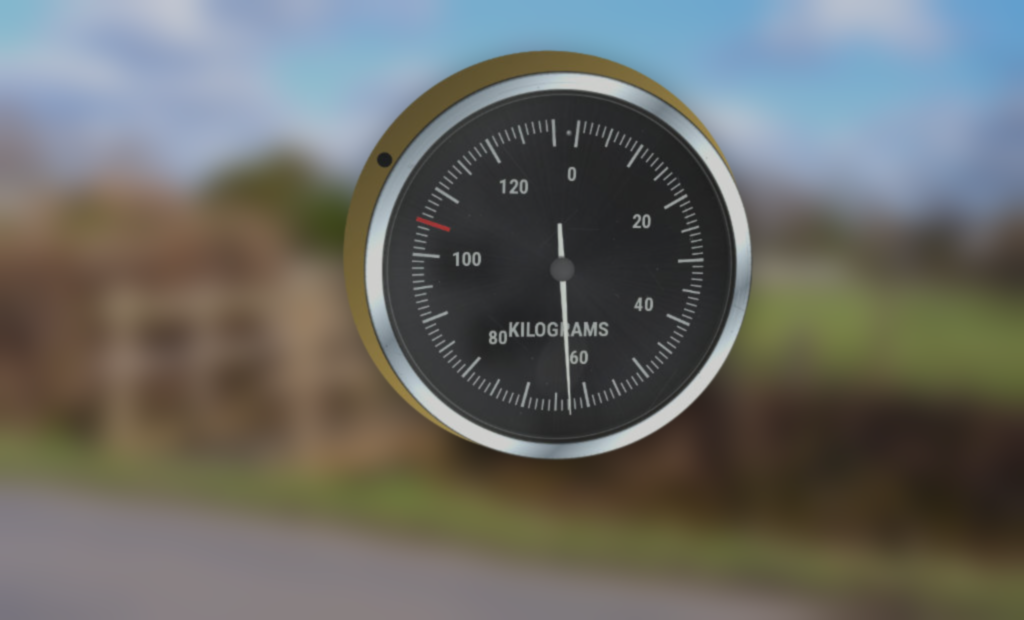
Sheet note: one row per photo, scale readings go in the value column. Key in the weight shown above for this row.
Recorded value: 63 kg
